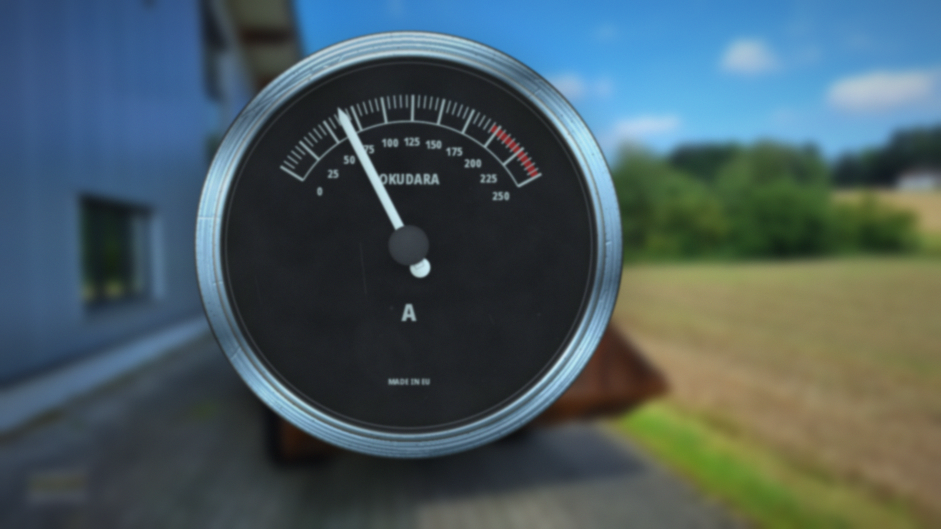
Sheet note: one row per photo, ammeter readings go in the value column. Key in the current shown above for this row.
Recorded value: 65 A
